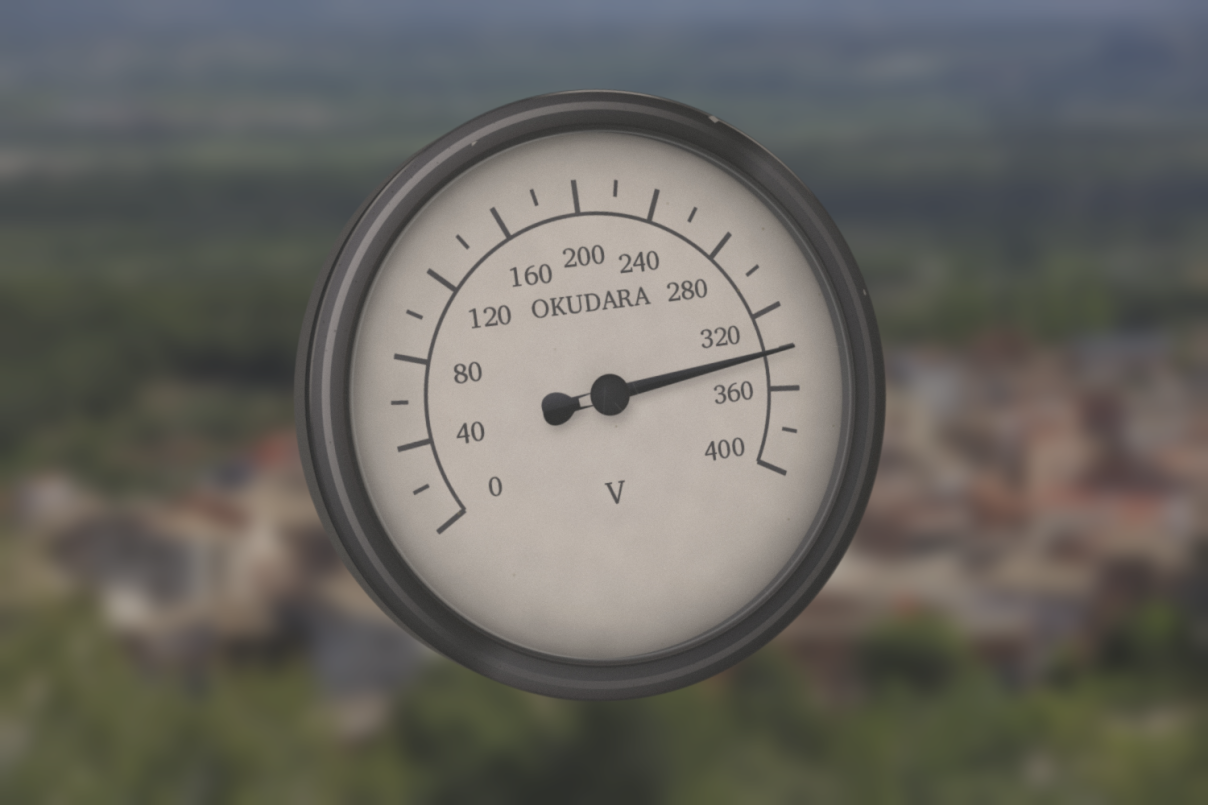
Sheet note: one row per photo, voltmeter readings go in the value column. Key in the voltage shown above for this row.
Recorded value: 340 V
